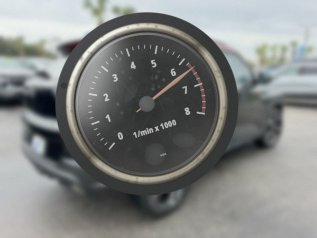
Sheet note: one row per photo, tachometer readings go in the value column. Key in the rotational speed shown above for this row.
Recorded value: 6400 rpm
